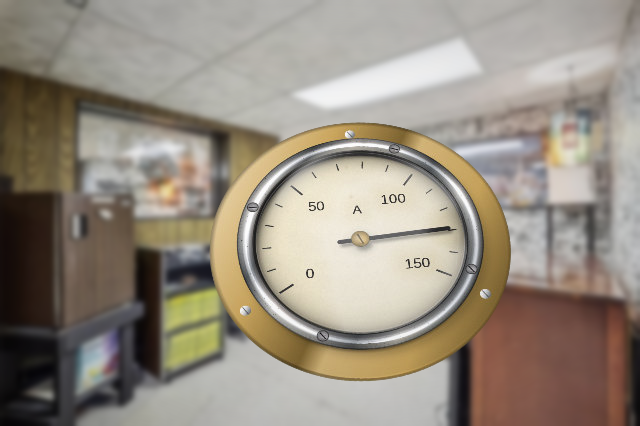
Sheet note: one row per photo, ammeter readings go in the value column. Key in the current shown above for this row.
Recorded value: 130 A
